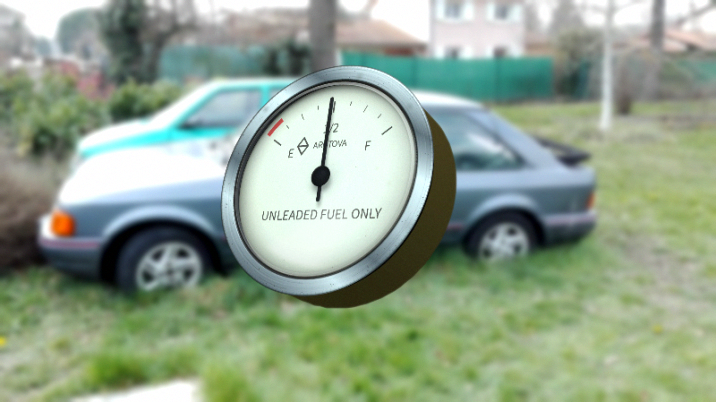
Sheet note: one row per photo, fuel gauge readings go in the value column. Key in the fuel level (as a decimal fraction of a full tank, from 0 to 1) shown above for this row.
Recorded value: 0.5
